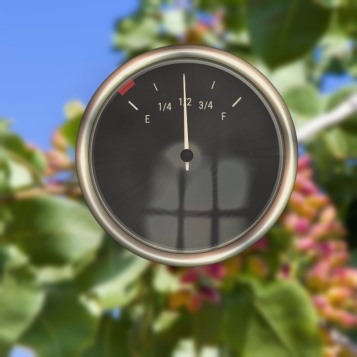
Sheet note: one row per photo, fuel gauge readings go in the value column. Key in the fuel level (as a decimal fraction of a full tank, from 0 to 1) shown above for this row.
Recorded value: 0.5
